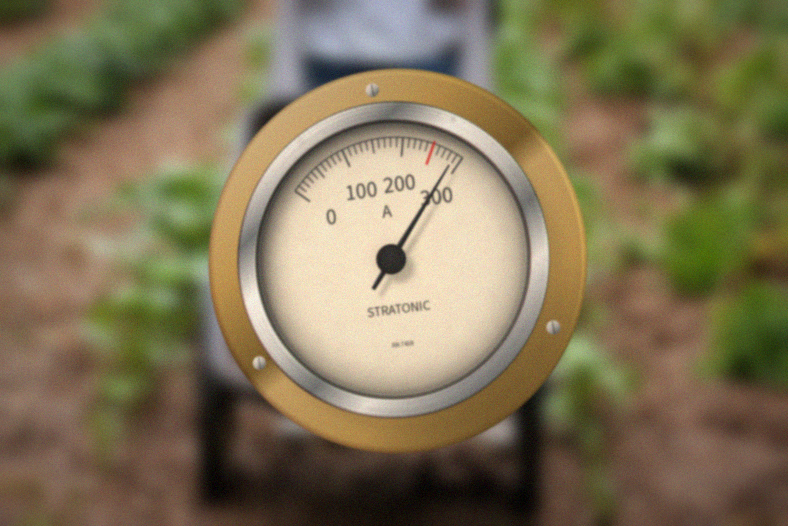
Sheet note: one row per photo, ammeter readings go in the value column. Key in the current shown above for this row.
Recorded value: 290 A
